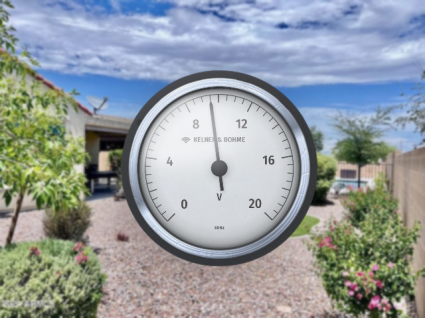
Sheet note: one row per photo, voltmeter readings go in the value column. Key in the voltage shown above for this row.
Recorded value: 9.5 V
